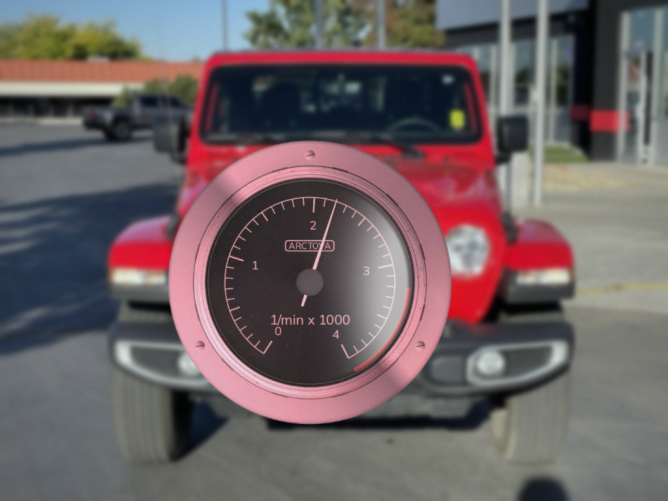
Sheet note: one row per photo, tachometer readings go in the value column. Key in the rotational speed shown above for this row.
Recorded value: 2200 rpm
